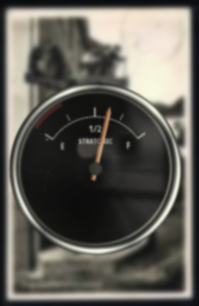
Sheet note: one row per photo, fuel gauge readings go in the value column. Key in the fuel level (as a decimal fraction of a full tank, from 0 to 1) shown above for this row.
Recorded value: 0.625
